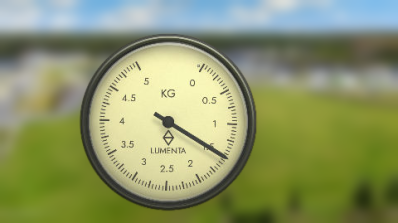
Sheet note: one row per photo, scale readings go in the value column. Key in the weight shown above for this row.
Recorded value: 1.5 kg
